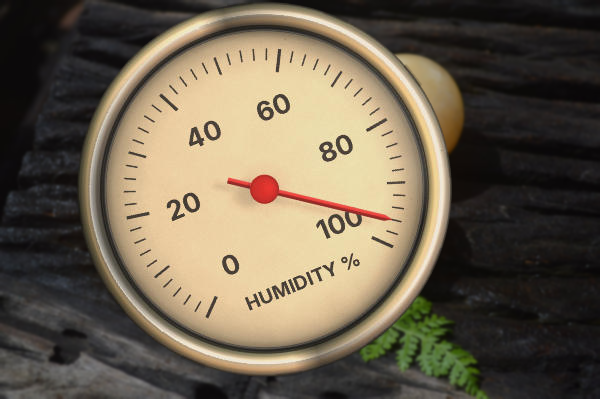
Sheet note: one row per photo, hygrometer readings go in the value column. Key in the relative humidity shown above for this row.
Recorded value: 96 %
